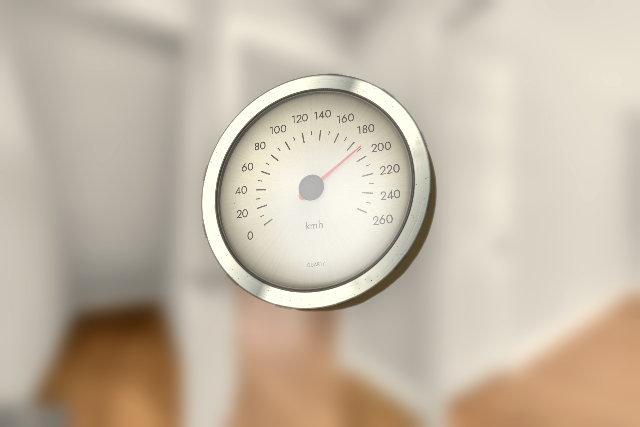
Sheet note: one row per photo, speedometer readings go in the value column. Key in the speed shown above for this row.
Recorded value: 190 km/h
